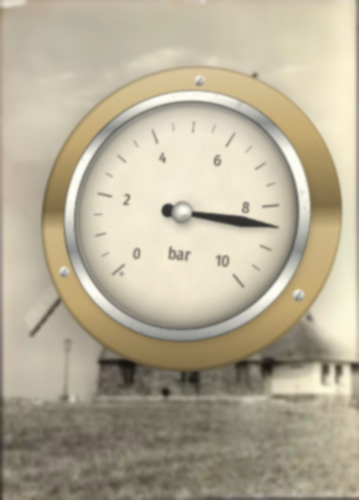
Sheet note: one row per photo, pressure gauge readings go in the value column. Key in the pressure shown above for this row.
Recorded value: 8.5 bar
